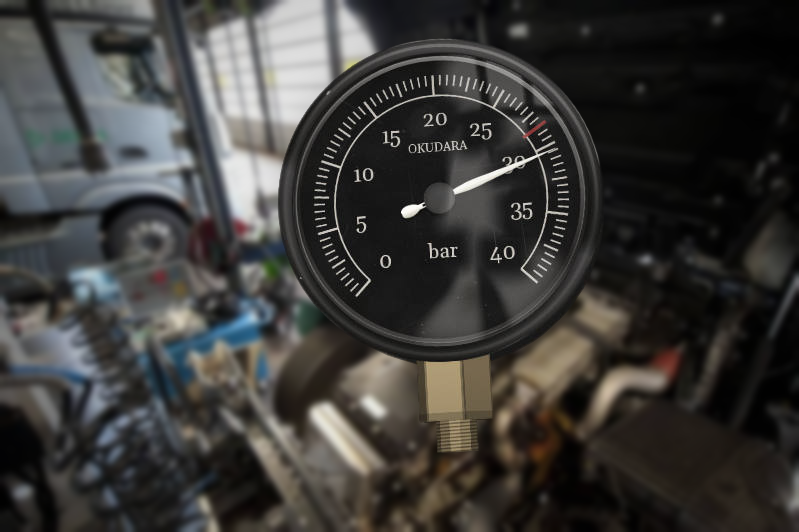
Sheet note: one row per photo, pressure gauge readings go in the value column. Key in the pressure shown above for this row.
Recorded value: 30.5 bar
